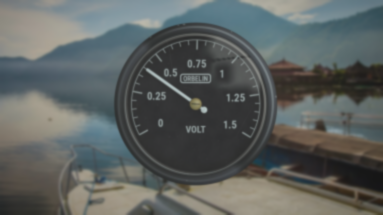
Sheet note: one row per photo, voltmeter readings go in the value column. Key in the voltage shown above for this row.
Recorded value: 0.4 V
